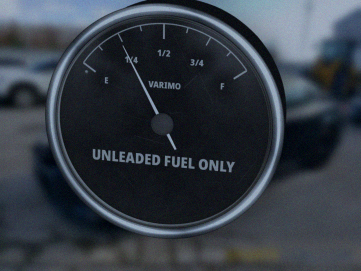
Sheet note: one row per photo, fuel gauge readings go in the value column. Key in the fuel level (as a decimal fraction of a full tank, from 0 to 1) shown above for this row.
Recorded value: 0.25
